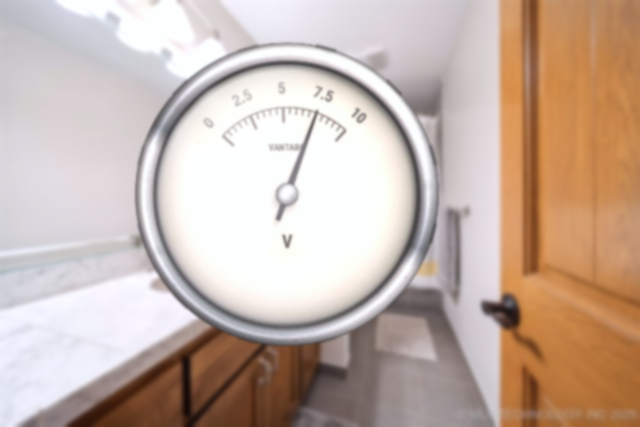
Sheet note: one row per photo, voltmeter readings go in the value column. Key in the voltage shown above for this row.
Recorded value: 7.5 V
